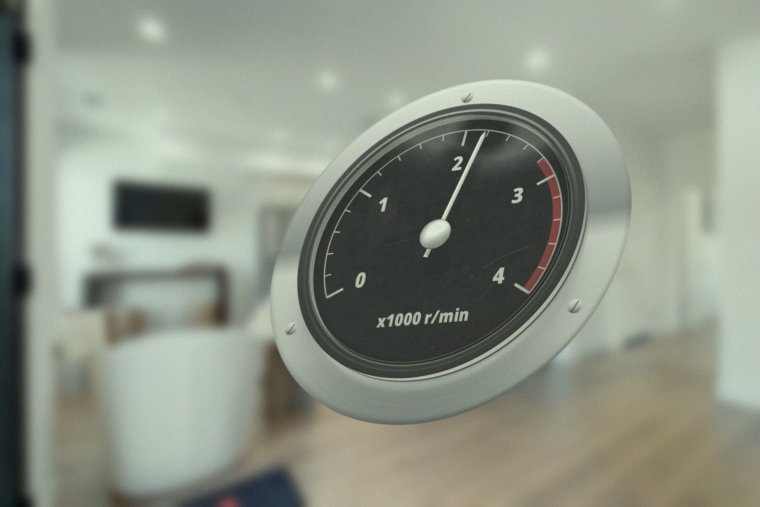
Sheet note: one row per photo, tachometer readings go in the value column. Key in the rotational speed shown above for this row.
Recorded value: 2200 rpm
